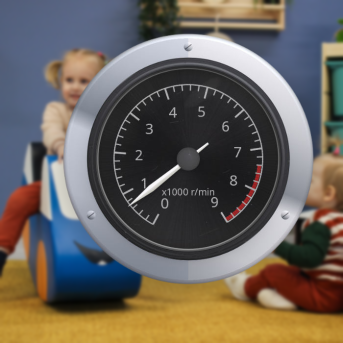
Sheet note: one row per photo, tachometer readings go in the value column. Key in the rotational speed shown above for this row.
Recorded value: 700 rpm
